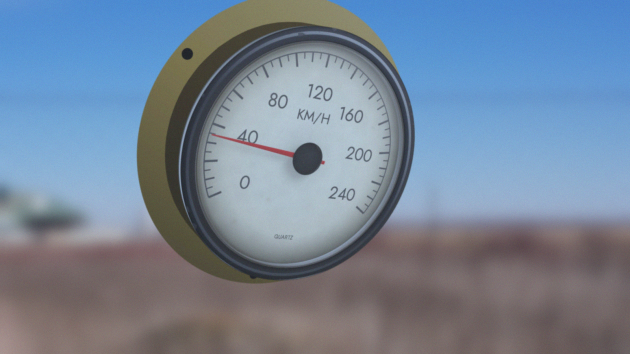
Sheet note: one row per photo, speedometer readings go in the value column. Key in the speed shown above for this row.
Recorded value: 35 km/h
